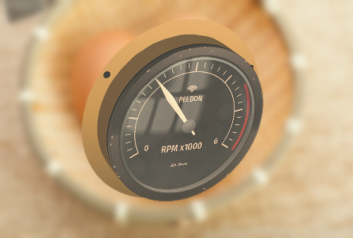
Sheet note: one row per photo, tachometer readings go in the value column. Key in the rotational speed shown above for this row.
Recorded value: 2000 rpm
